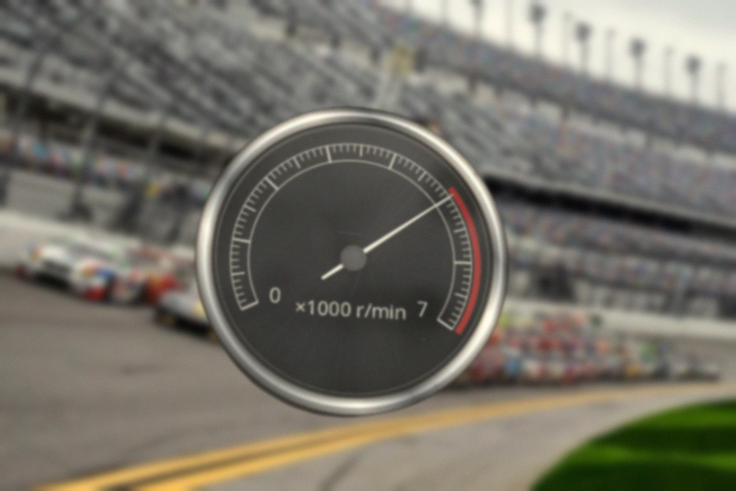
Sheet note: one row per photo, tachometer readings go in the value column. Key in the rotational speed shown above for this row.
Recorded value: 5000 rpm
